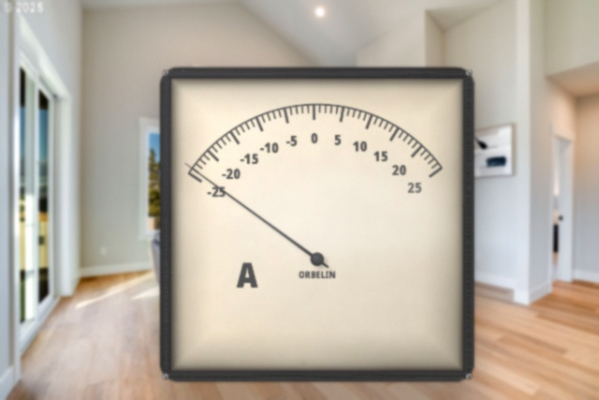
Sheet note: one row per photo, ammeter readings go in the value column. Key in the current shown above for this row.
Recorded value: -24 A
